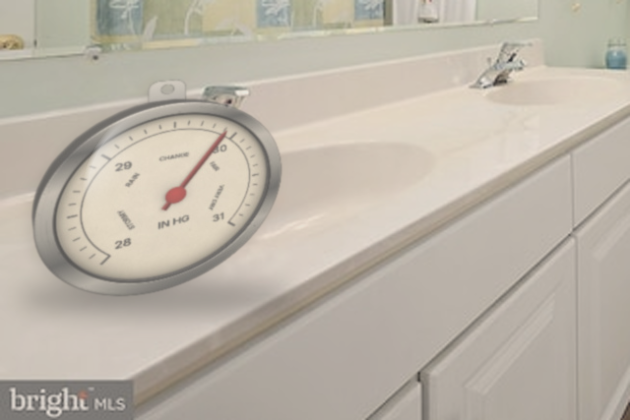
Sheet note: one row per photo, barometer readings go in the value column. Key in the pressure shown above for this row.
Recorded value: 29.9 inHg
